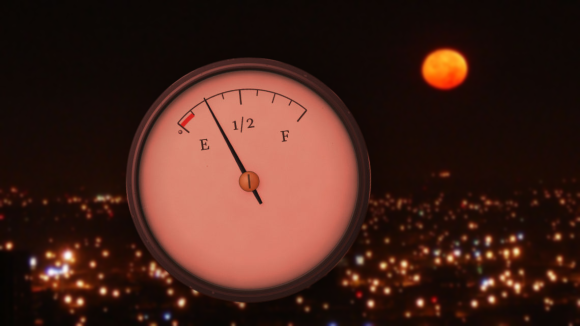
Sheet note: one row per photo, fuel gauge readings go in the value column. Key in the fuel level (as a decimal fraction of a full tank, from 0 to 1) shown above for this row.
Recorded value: 0.25
